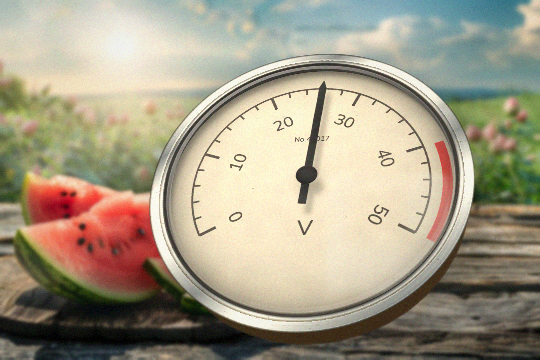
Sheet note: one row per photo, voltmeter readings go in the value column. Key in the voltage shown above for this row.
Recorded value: 26 V
